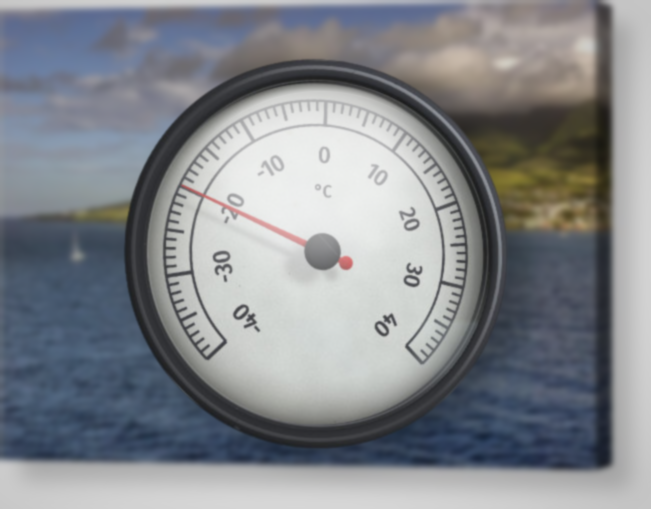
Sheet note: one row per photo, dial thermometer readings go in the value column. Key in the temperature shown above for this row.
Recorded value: -20 °C
